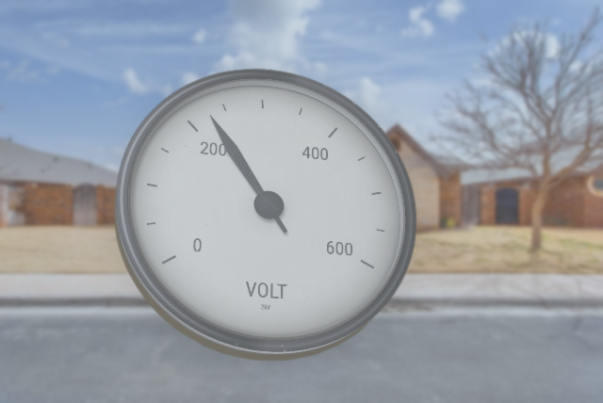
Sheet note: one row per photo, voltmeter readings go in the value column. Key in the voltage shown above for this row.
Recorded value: 225 V
